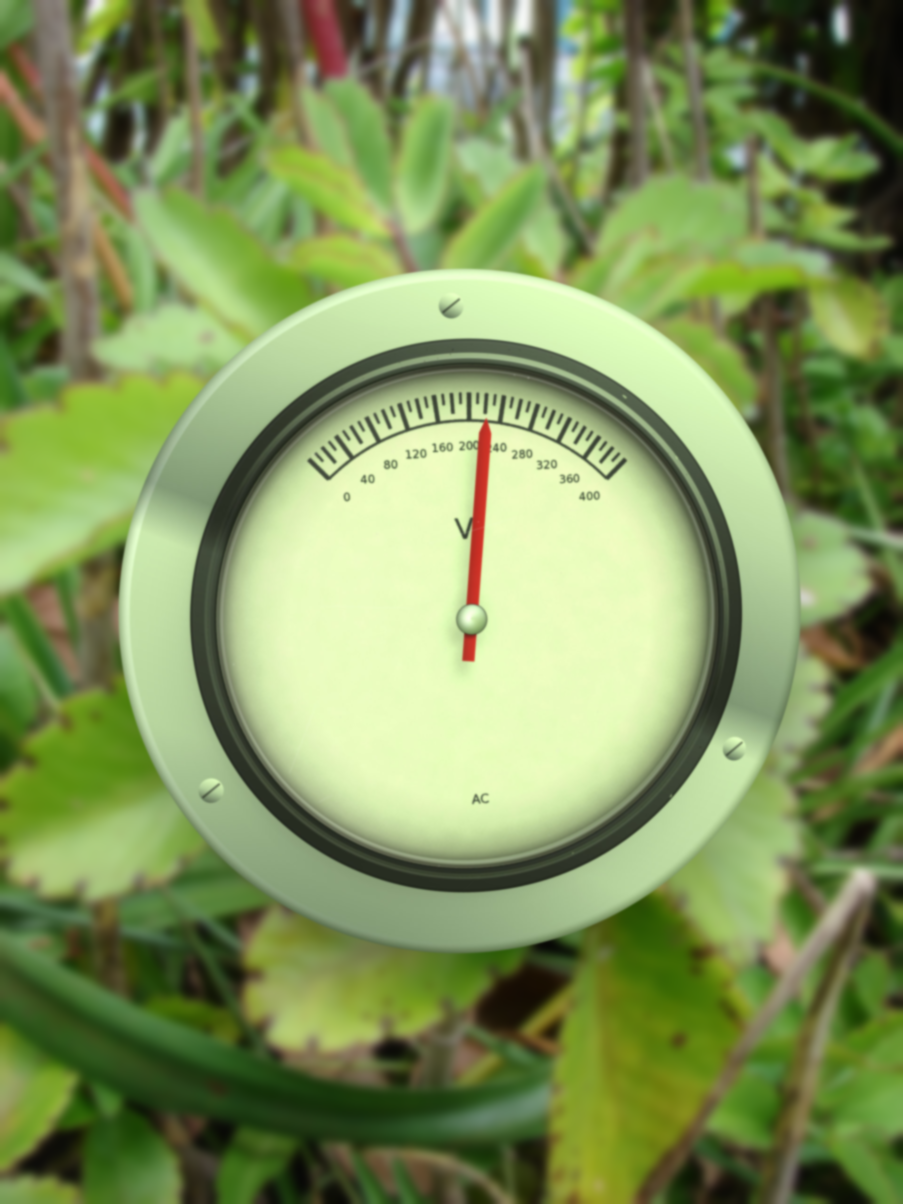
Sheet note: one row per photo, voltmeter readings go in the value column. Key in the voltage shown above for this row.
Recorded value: 220 V
